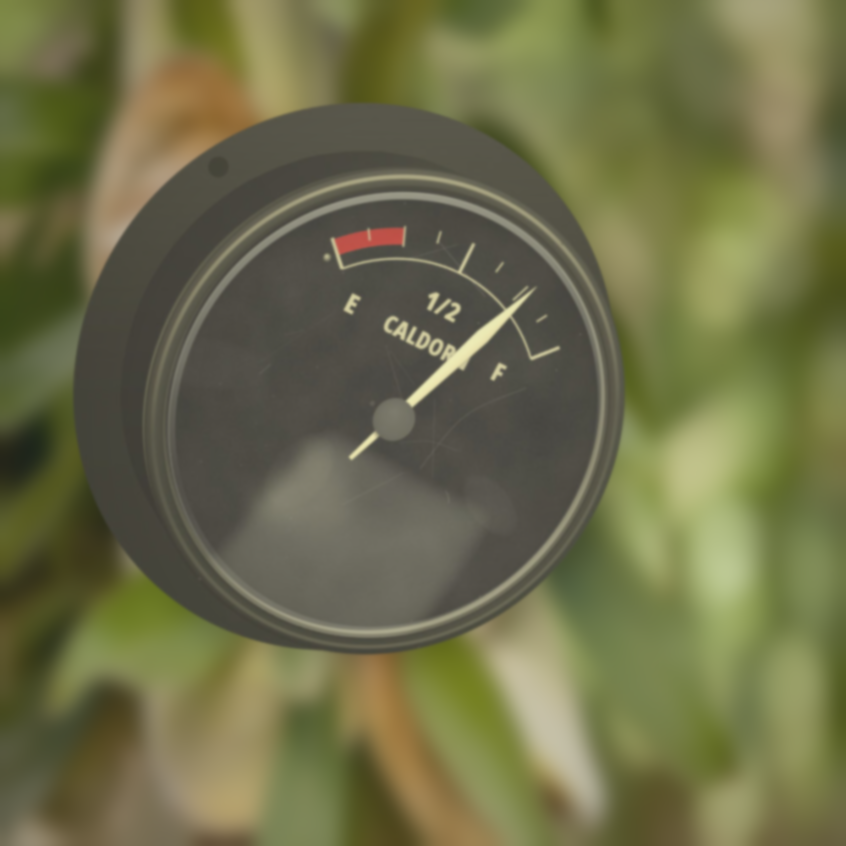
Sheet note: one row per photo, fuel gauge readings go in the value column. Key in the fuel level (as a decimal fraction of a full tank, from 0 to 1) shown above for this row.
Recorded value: 0.75
